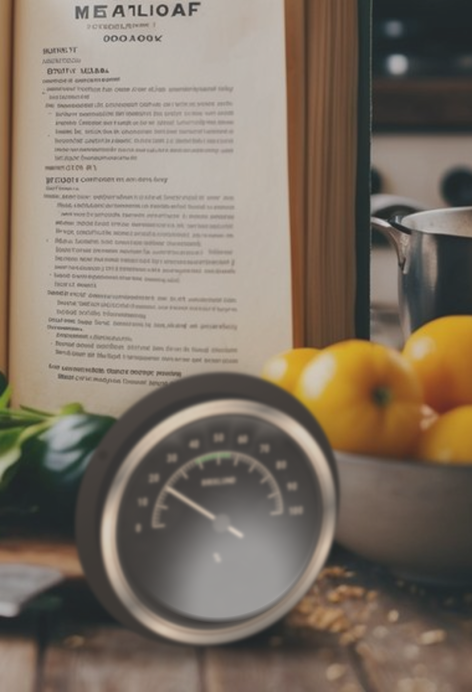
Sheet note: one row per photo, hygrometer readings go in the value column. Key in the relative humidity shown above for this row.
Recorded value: 20 %
